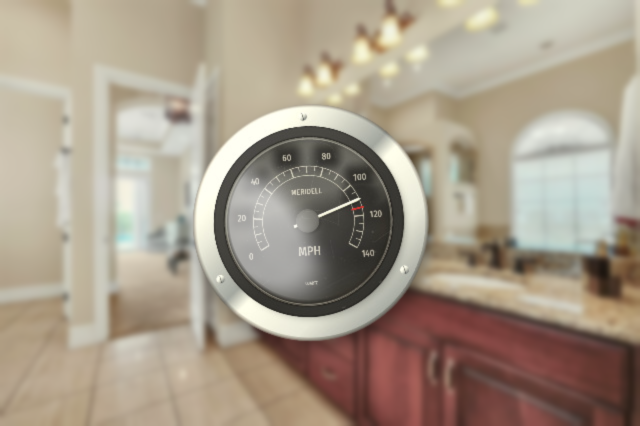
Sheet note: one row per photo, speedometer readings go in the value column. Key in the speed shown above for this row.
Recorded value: 110 mph
